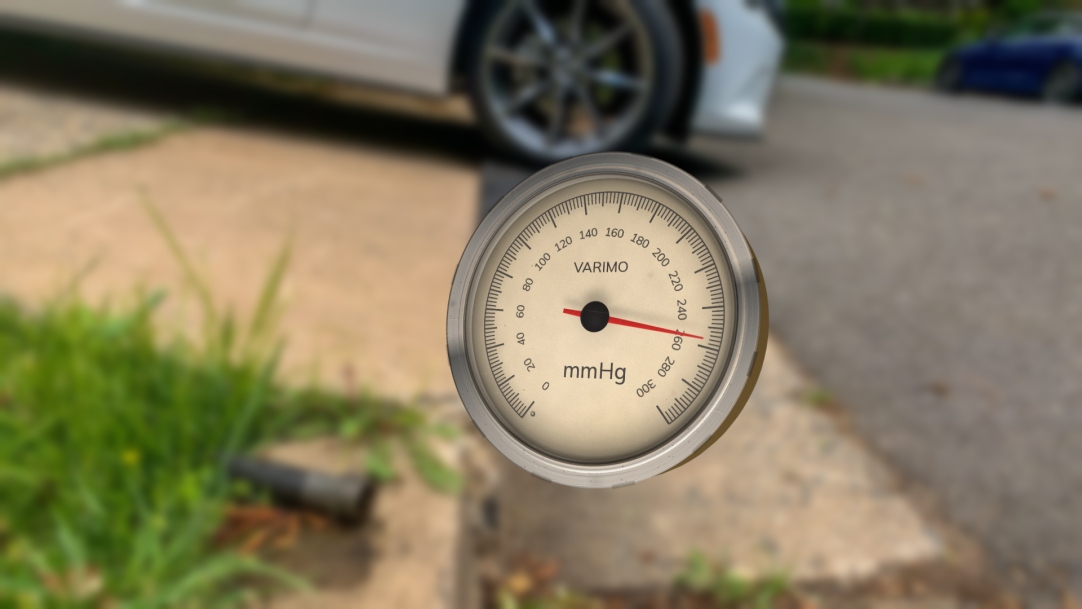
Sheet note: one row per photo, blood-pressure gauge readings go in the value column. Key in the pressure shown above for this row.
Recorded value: 256 mmHg
